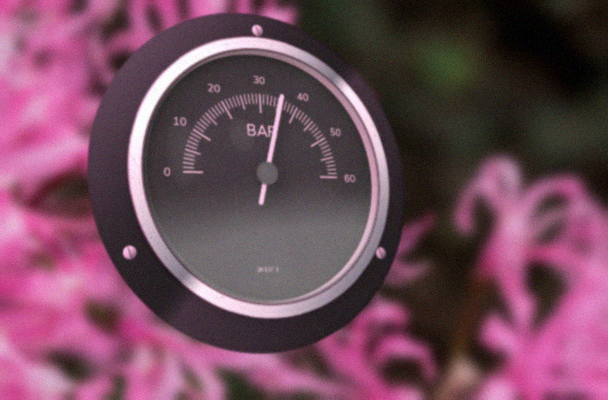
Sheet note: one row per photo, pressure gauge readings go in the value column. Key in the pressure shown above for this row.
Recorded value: 35 bar
